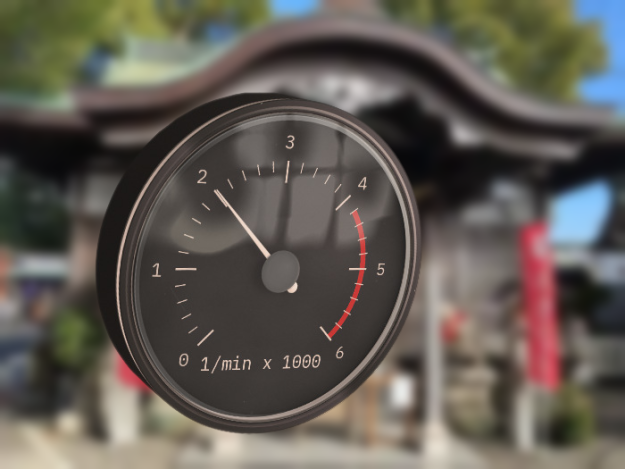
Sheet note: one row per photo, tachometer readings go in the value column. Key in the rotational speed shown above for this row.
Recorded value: 2000 rpm
